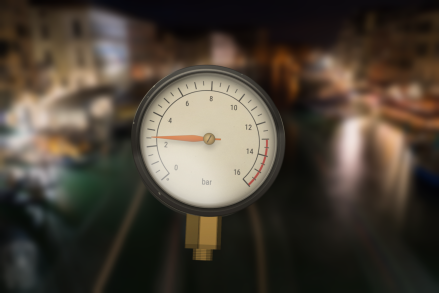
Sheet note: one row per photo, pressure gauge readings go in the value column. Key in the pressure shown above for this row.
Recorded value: 2.5 bar
